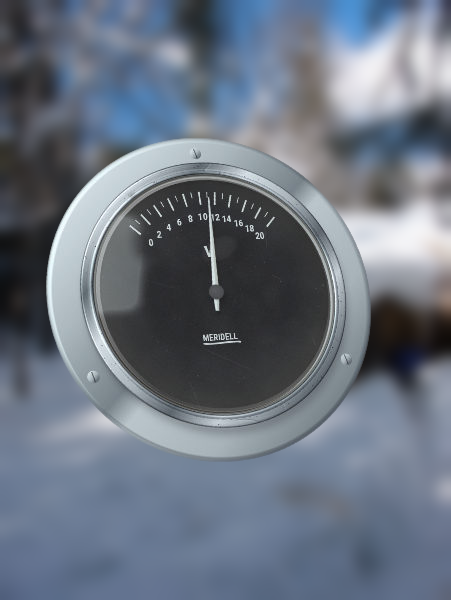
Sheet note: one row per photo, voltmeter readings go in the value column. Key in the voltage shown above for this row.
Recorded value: 11 V
